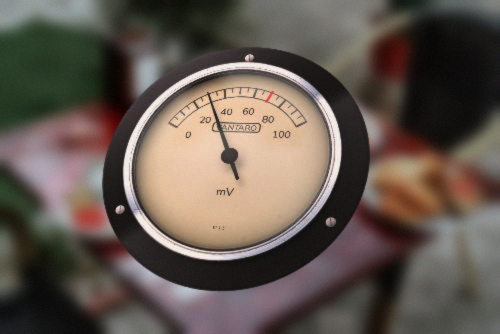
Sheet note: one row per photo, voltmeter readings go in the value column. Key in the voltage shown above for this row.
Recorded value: 30 mV
